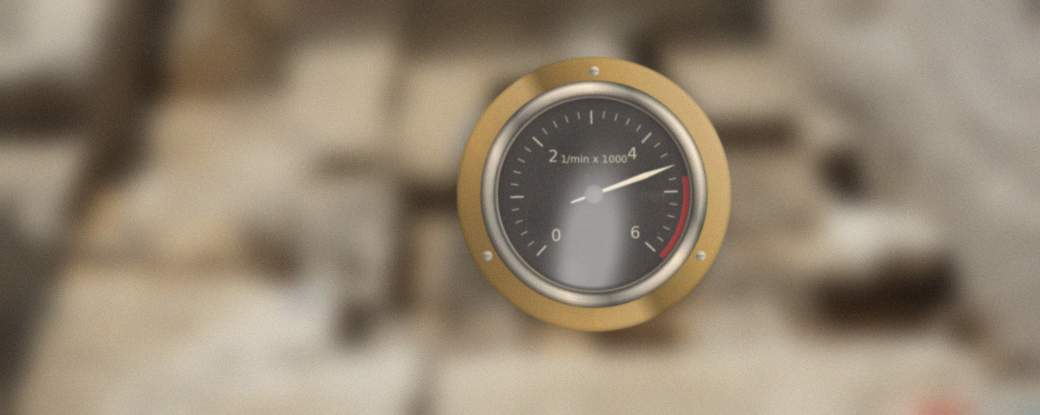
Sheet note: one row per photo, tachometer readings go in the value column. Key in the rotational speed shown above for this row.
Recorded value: 4600 rpm
